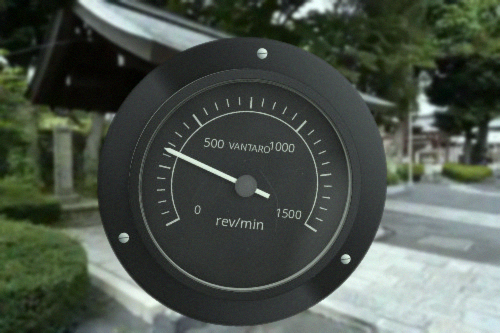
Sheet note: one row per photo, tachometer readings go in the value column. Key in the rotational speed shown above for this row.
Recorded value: 325 rpm
